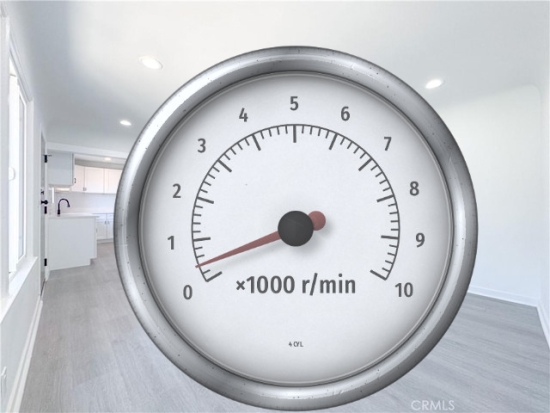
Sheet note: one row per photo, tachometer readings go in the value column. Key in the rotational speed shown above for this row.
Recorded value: 400 rpm
